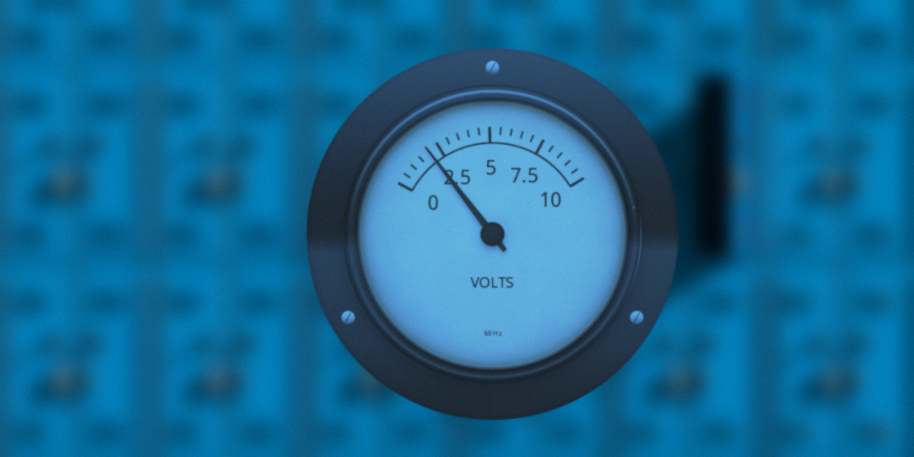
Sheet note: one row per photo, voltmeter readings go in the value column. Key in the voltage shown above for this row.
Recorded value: 2 V
